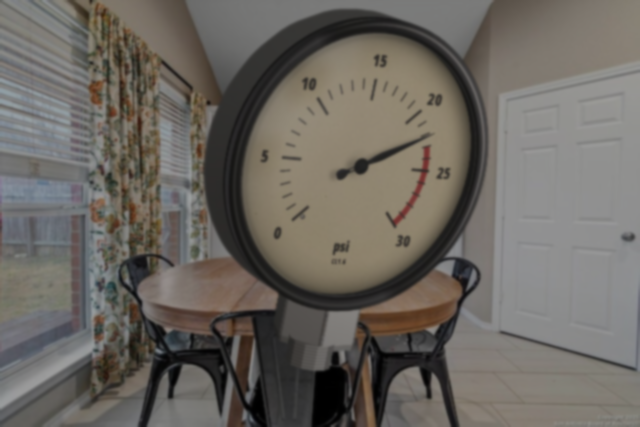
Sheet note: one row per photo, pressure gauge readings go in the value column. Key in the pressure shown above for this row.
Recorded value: 22 psi
